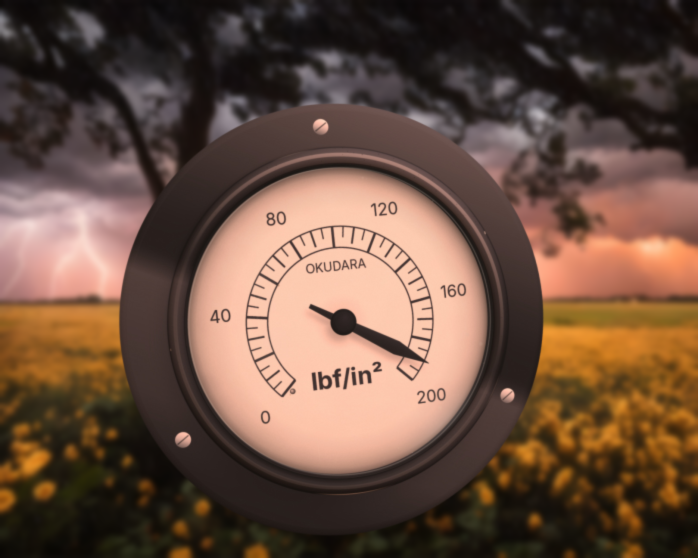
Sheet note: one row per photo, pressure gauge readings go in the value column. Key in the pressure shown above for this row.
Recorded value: 190 psi
